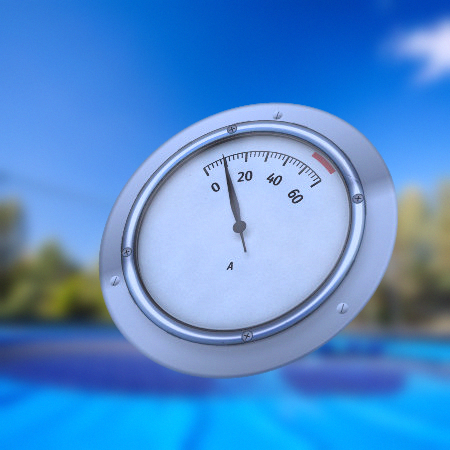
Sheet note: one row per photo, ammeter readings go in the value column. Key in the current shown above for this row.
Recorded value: 10 A
